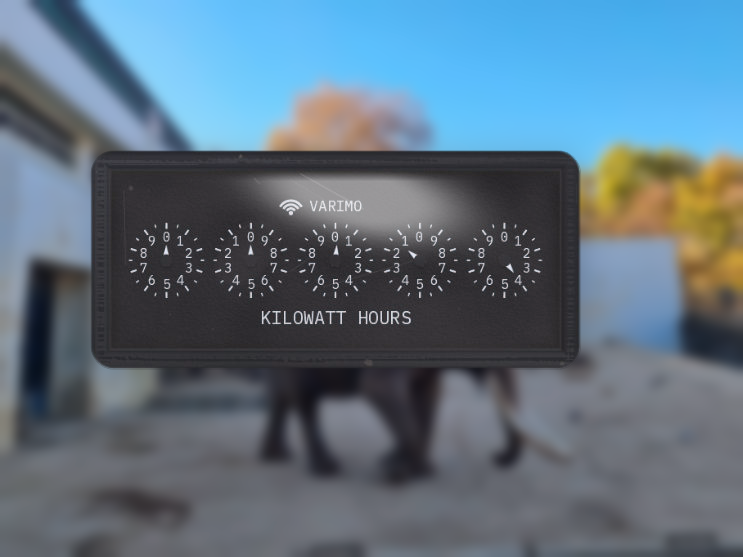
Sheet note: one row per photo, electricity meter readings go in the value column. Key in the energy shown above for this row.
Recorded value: 14 kWh
